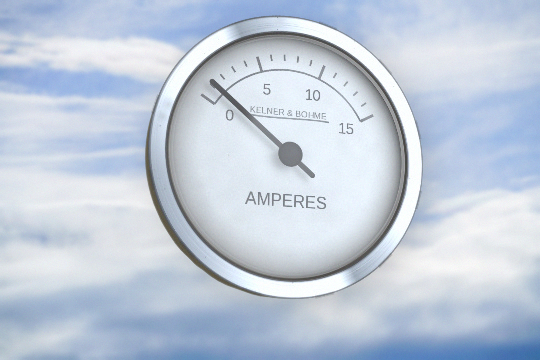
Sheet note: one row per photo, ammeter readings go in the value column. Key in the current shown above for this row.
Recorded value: 1 A
